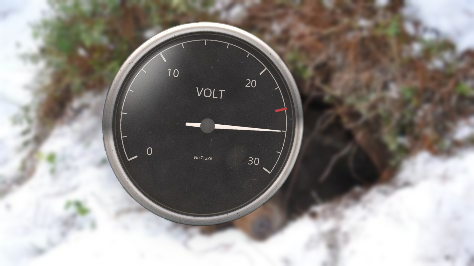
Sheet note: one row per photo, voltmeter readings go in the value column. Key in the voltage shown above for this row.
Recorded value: 26 V
